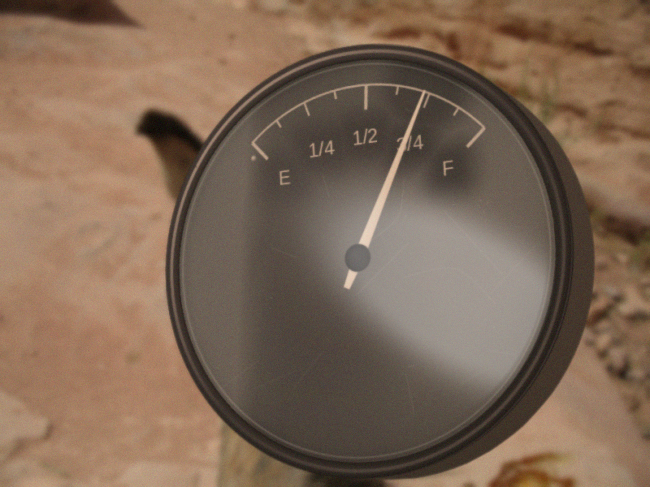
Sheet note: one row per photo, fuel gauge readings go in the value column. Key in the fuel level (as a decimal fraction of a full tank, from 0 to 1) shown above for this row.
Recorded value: 0.75
